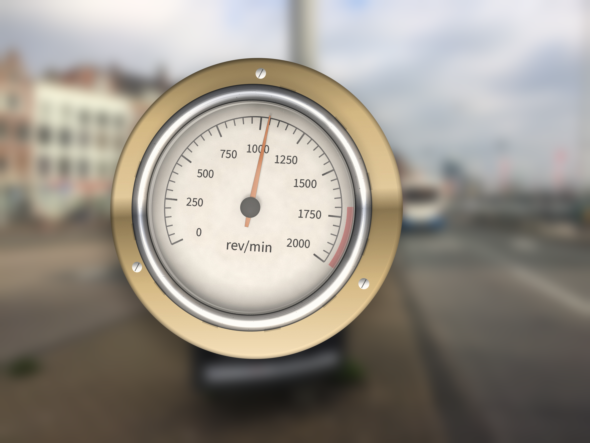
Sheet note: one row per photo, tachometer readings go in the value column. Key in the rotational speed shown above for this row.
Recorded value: 1050 rpm
